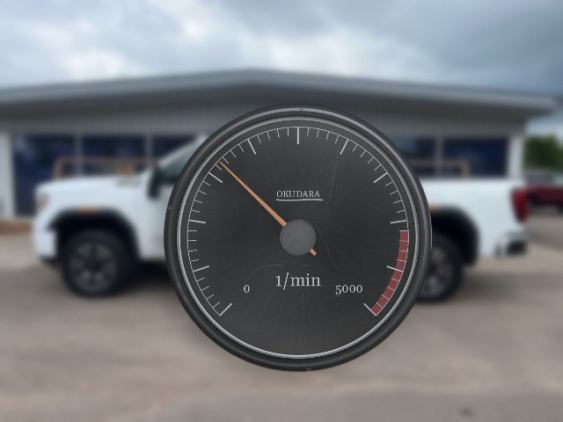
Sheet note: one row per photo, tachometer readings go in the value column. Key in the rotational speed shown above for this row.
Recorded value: 1650 rpm
